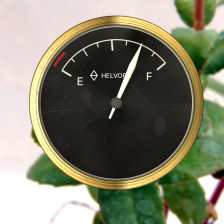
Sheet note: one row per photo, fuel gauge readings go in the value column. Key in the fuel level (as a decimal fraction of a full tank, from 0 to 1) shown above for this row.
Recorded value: 0.75
